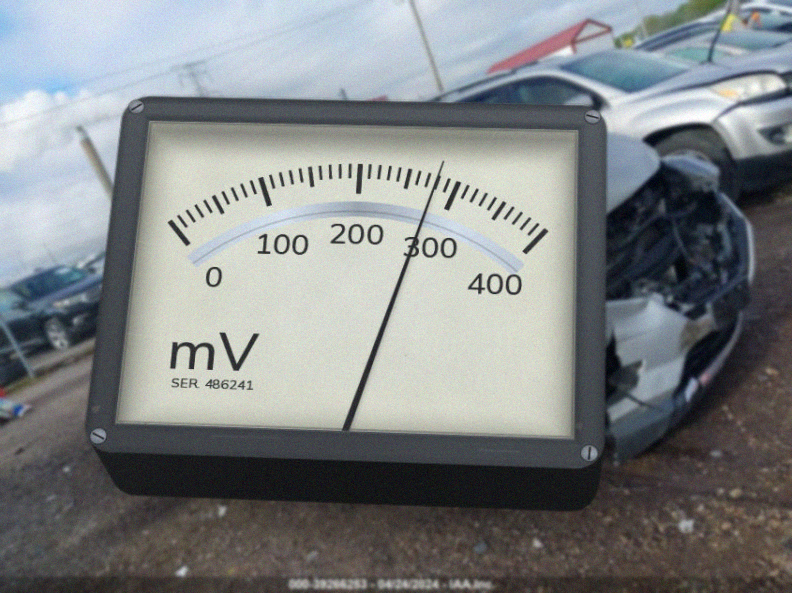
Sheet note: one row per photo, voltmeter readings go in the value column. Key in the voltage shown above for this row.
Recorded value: 280 mV
